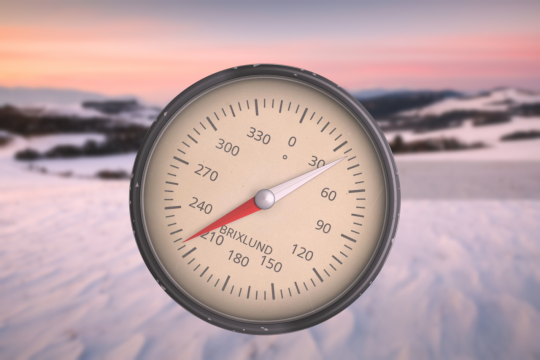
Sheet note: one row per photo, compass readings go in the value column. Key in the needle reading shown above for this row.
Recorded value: 217.5 °
